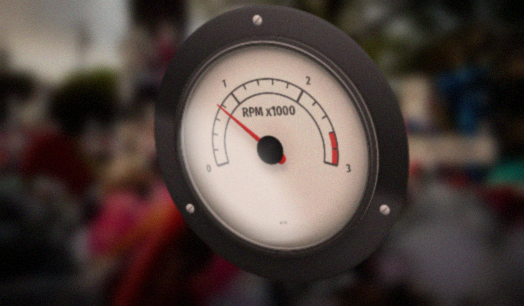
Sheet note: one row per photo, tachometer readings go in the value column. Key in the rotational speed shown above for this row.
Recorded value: 800 rpm
